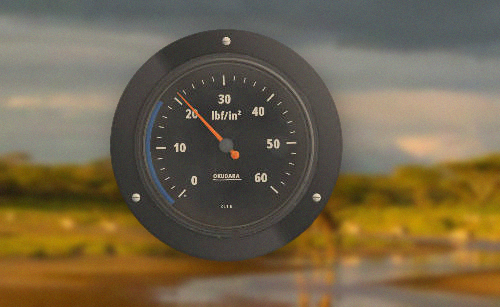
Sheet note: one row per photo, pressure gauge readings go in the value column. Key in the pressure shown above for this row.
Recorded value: 21 psi
